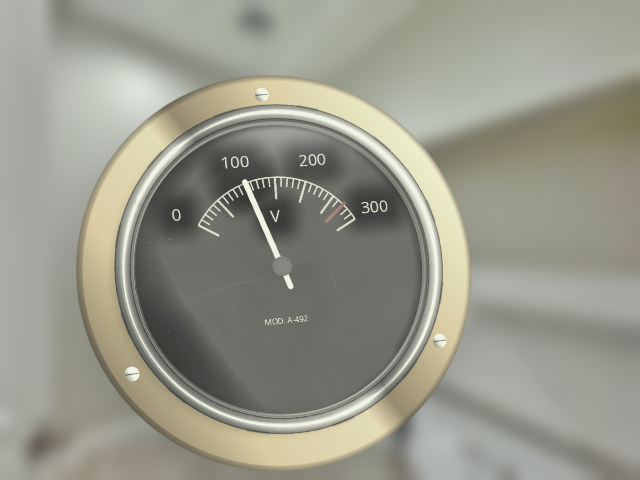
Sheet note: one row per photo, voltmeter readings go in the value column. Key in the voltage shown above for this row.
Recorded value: 100 V
